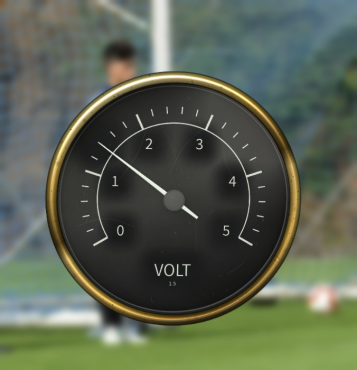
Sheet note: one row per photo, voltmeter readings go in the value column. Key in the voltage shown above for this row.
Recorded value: 1.4 V
